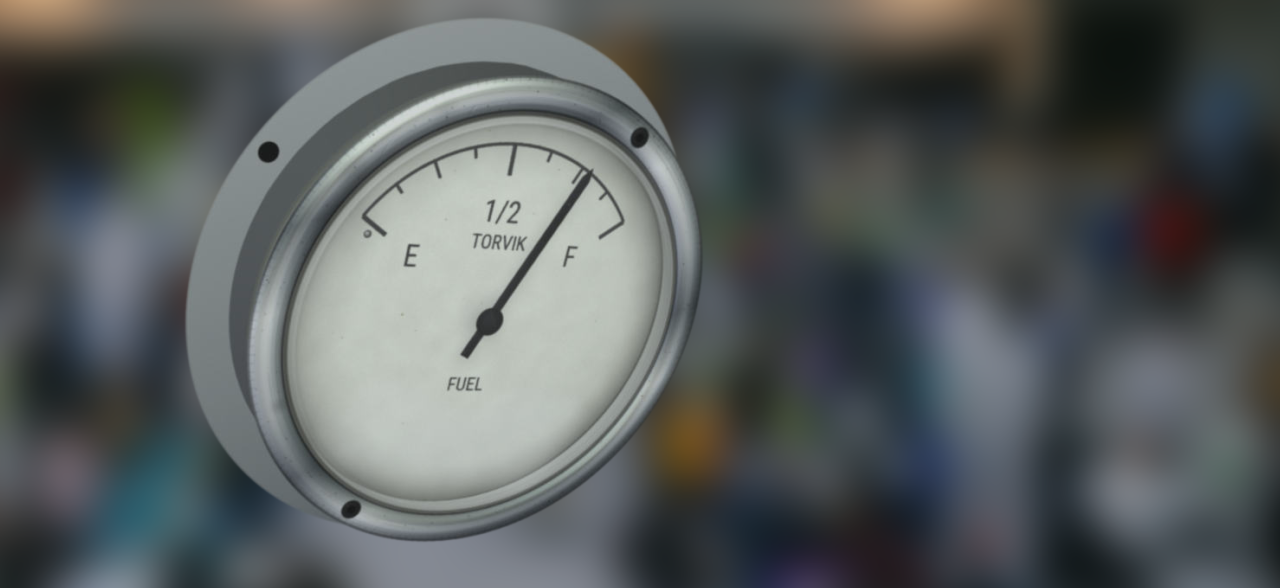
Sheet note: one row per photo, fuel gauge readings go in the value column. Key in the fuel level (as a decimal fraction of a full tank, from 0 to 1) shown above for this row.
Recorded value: 0.75
